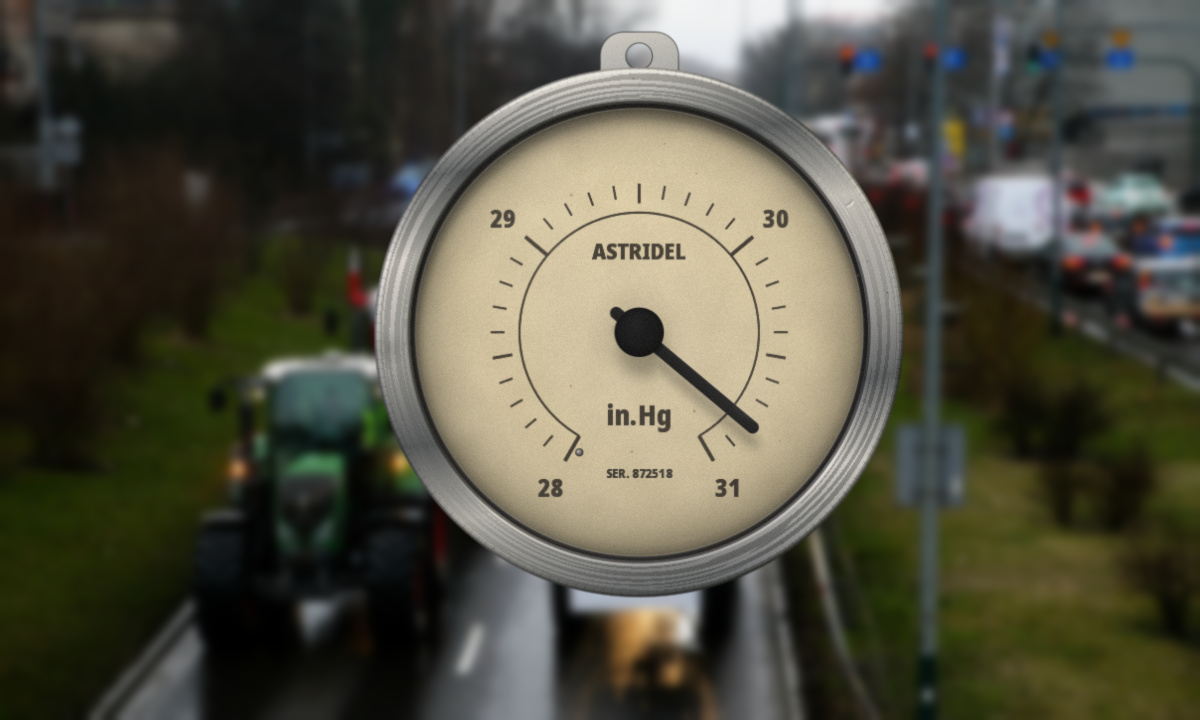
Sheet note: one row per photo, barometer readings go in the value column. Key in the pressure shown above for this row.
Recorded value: 30.8 inHg
